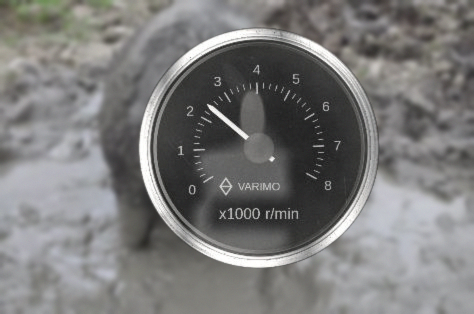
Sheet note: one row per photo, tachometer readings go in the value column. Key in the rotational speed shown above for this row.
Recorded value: 2400 rpm
